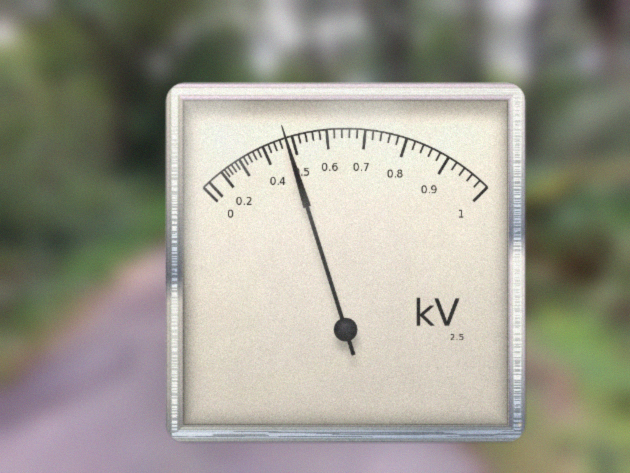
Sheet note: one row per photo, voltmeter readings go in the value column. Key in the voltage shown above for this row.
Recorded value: 0.48 kV
